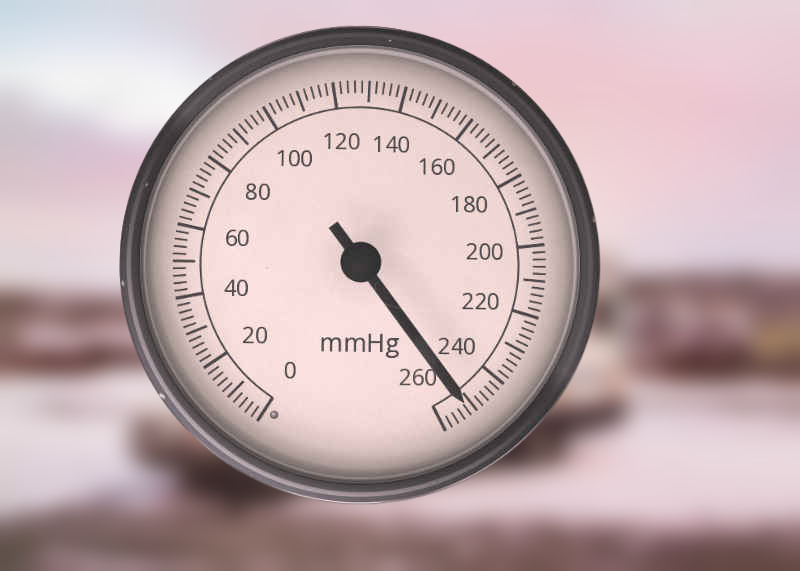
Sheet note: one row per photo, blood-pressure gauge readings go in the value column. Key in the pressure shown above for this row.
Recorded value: 252 mmHg
